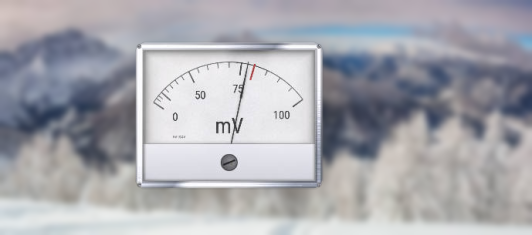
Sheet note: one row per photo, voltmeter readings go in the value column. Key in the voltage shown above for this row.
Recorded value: 77.5 mV
